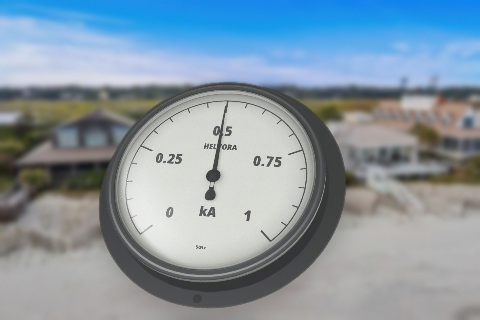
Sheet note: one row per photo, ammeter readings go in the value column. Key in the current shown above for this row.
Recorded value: 0.5 kA
